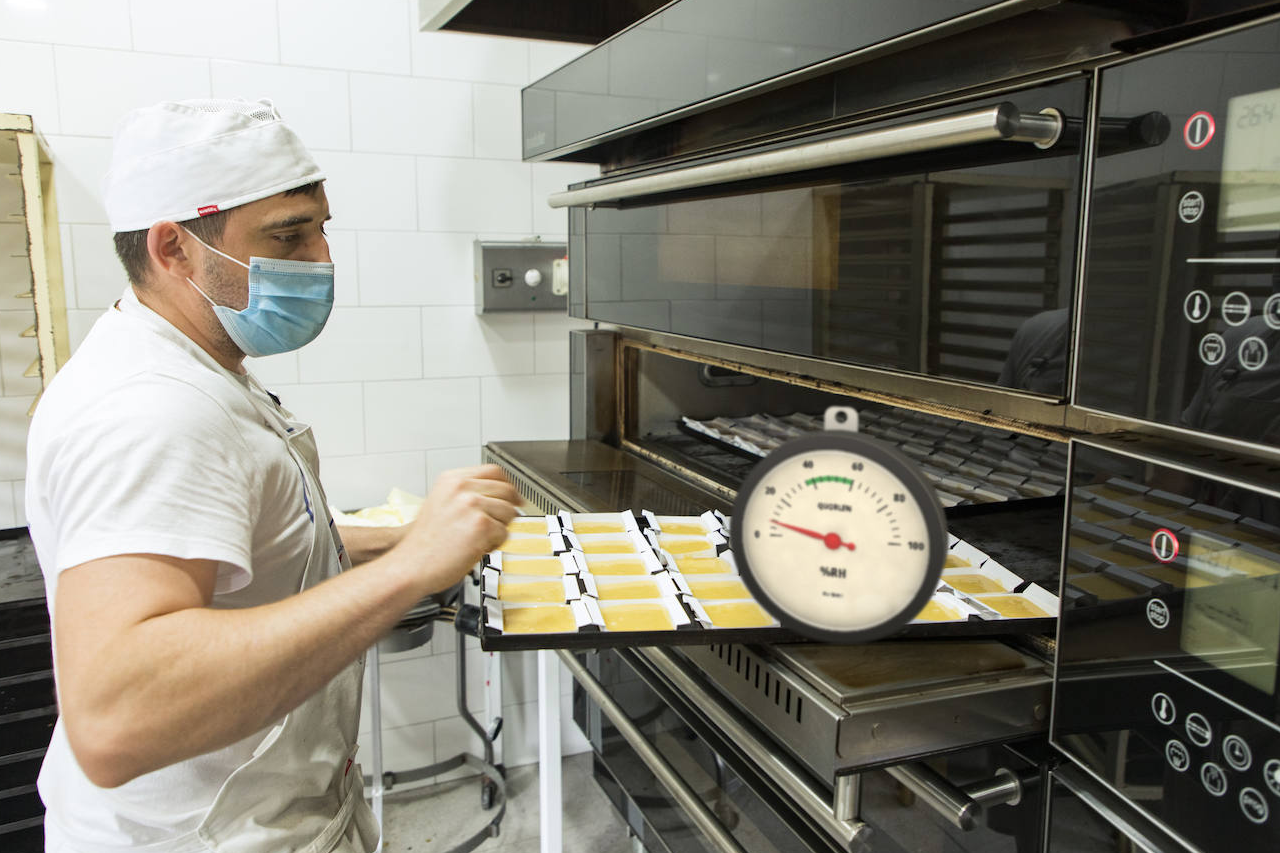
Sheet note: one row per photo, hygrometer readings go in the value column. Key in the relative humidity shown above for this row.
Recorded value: 8 %
